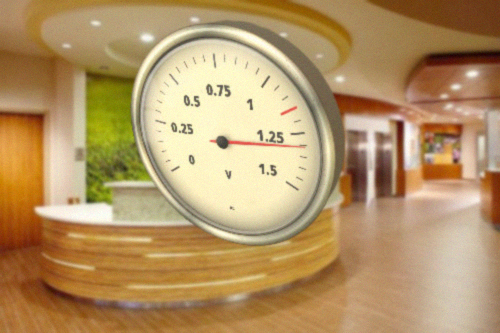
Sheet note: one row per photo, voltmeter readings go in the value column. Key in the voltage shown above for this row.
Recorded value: 1.3 V
